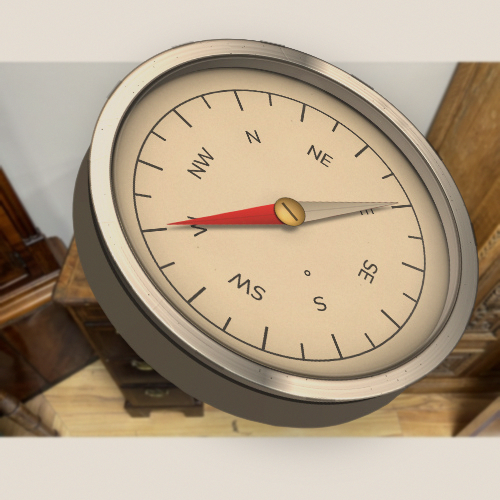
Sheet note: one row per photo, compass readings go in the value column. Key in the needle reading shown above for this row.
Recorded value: 270 °
